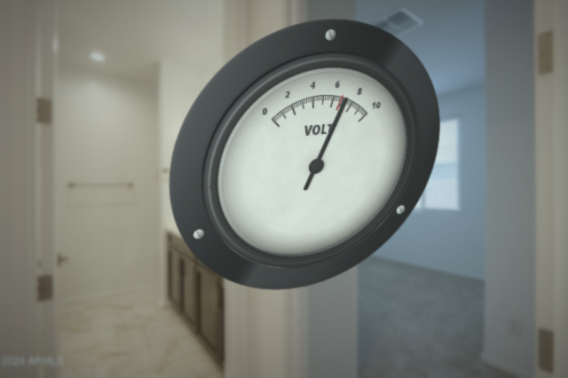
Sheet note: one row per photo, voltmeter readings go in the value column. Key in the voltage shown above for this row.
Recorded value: 7 V
